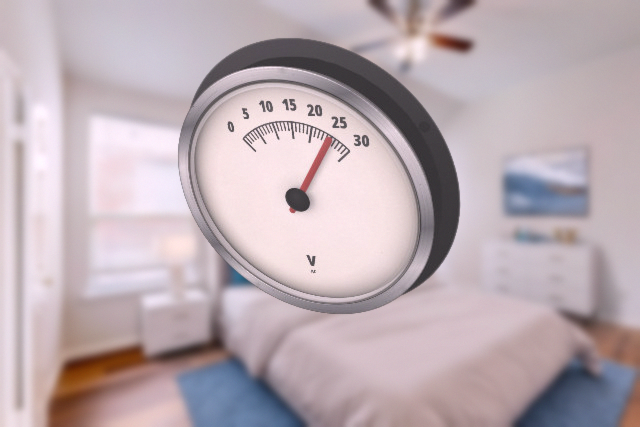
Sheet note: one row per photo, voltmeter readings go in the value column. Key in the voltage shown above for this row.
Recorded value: 25 V
